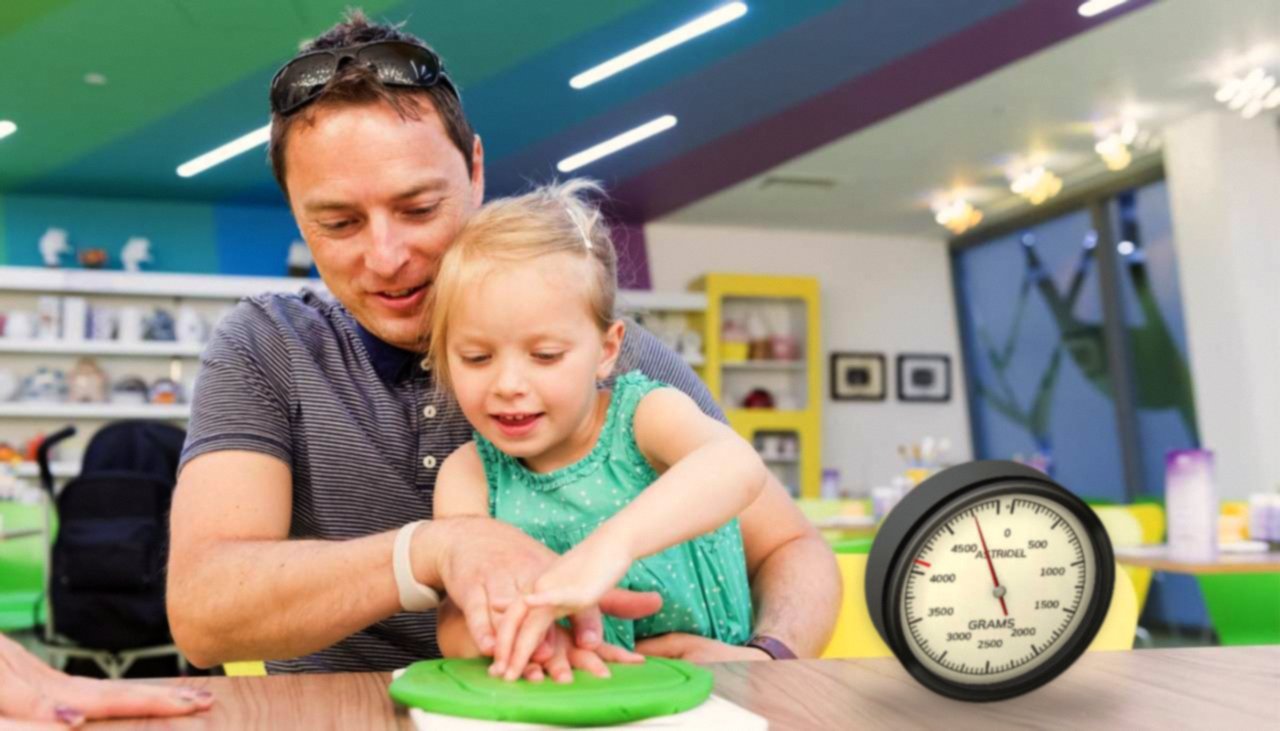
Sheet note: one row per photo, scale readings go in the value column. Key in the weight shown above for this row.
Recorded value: 4750 g
